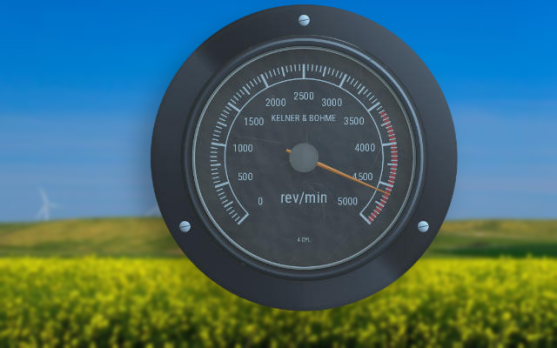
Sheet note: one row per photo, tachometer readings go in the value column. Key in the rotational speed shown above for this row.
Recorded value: 4600 rpm
